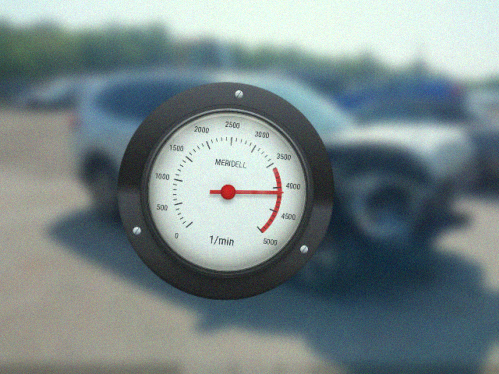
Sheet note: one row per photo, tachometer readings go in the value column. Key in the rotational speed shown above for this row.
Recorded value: 4100 rpm
